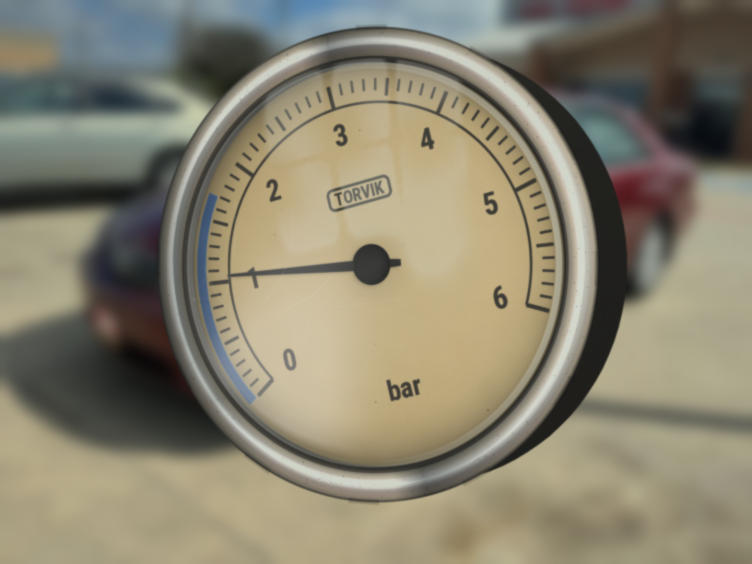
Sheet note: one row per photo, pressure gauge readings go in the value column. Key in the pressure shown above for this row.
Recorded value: 1.05 bar
